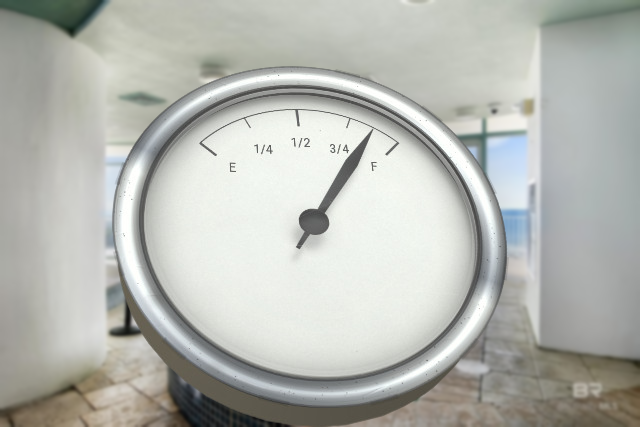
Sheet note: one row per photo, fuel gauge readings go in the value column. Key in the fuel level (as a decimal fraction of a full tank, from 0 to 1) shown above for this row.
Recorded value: 0.875
